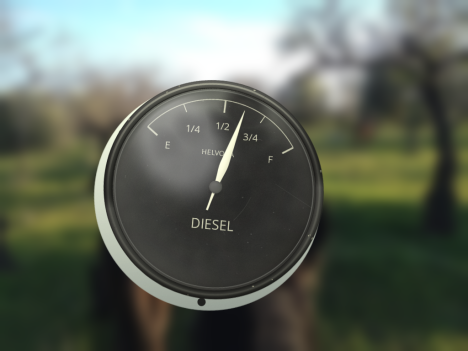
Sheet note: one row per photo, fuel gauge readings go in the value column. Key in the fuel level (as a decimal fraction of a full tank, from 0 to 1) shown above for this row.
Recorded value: 0.625
